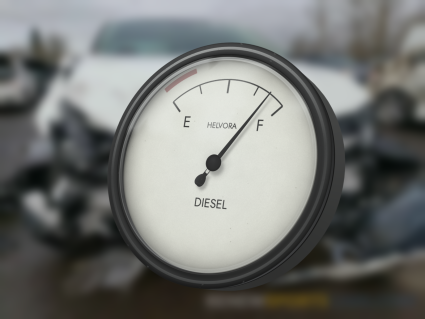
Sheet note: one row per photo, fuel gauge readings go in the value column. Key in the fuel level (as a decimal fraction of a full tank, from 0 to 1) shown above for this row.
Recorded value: 0.875
